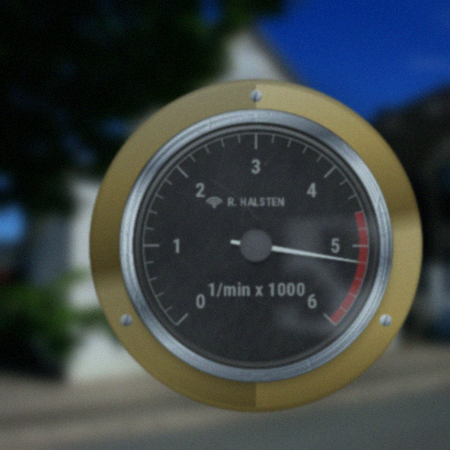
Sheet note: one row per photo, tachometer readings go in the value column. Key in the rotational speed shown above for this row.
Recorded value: 5200 rpm
